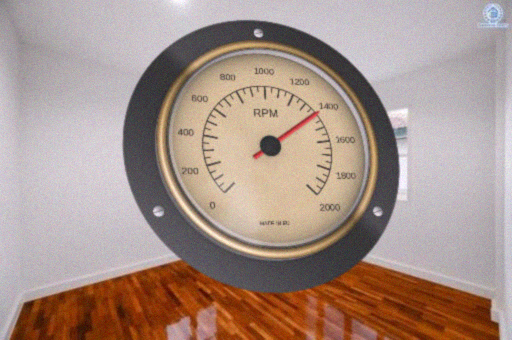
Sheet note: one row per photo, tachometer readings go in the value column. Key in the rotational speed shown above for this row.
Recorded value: 1400 rpm
